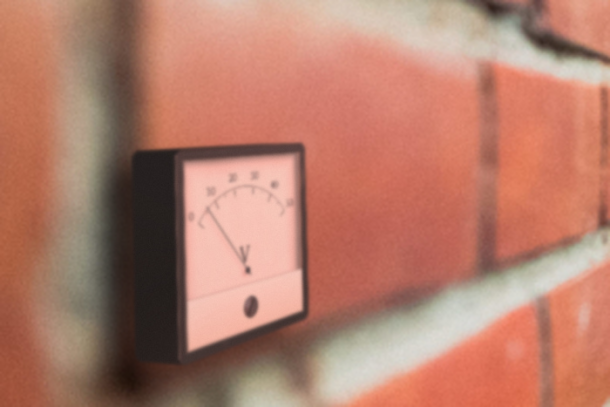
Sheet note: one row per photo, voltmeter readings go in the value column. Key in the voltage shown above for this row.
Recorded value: 5 V
